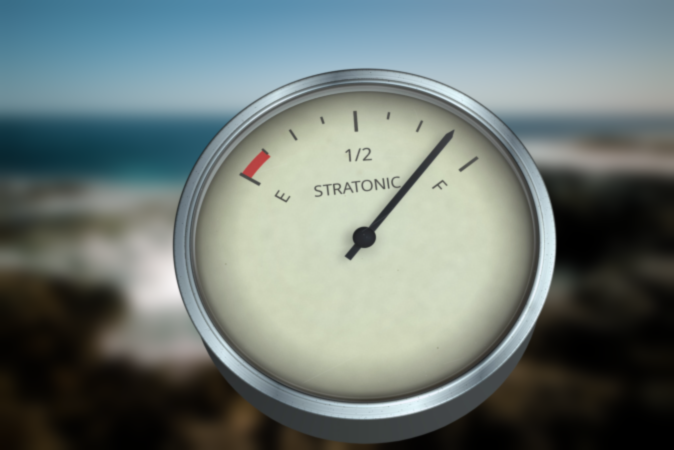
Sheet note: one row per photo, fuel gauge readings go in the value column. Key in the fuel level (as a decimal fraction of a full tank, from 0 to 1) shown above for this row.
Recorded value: 0.875
